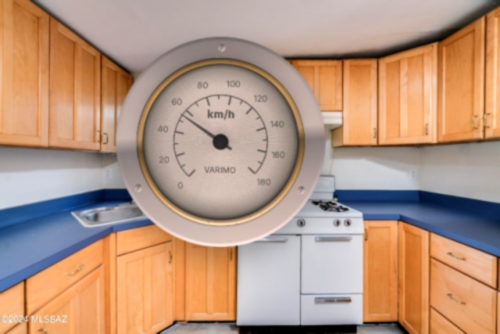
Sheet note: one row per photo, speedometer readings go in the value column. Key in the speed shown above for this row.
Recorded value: 55 km/h
